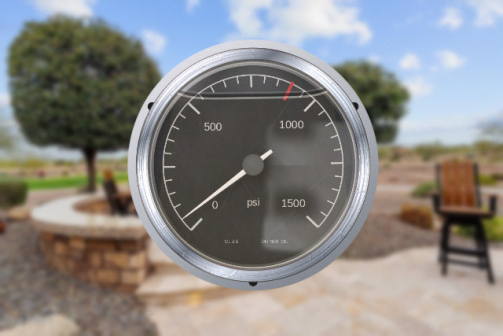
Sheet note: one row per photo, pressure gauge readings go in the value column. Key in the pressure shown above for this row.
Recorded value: 50 psi
